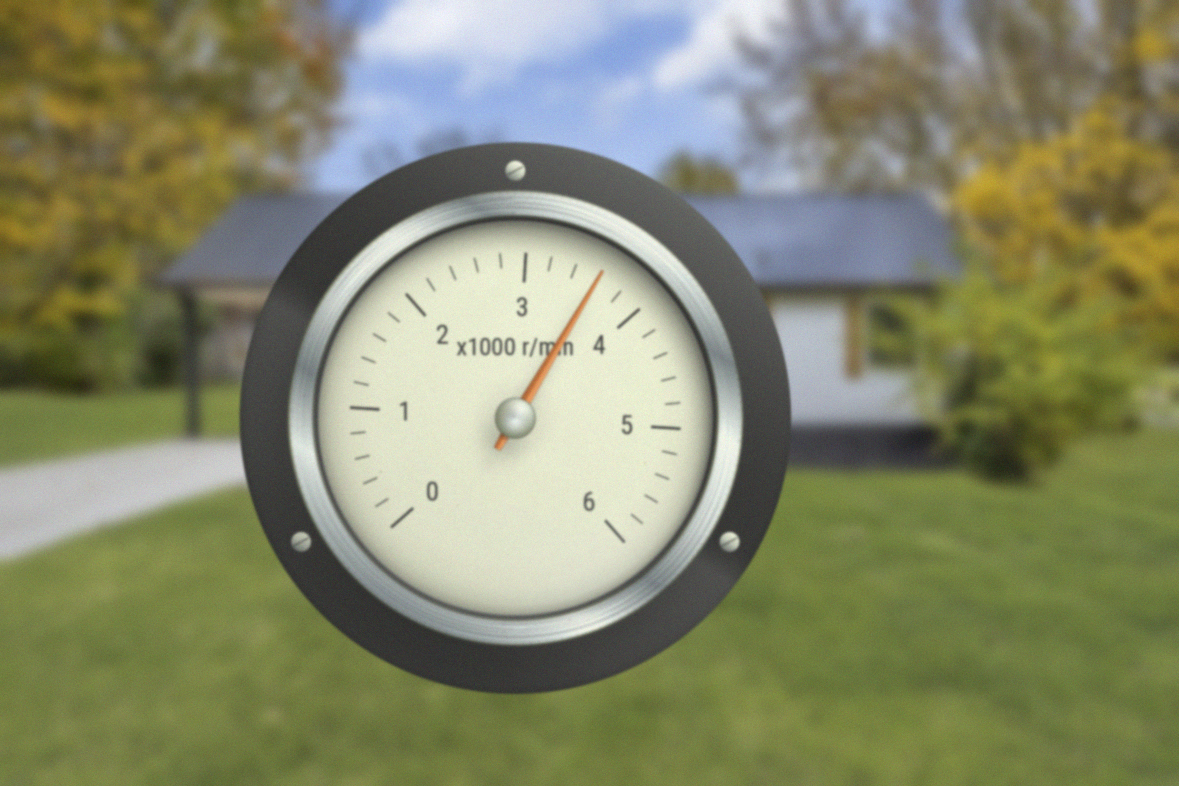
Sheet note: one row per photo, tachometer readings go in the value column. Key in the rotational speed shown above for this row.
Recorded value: 3600 rpm
